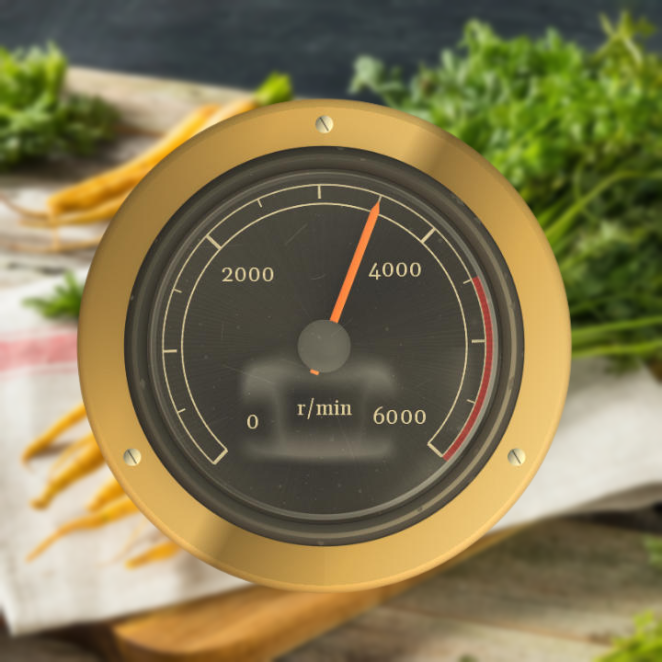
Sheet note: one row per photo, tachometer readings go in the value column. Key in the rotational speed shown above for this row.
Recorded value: 3500 rpm
